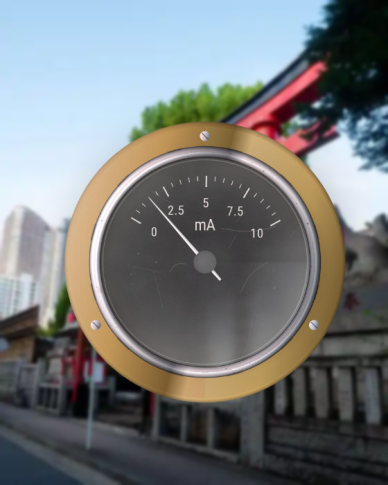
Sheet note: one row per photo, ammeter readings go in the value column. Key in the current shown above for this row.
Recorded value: 1.5 mA
